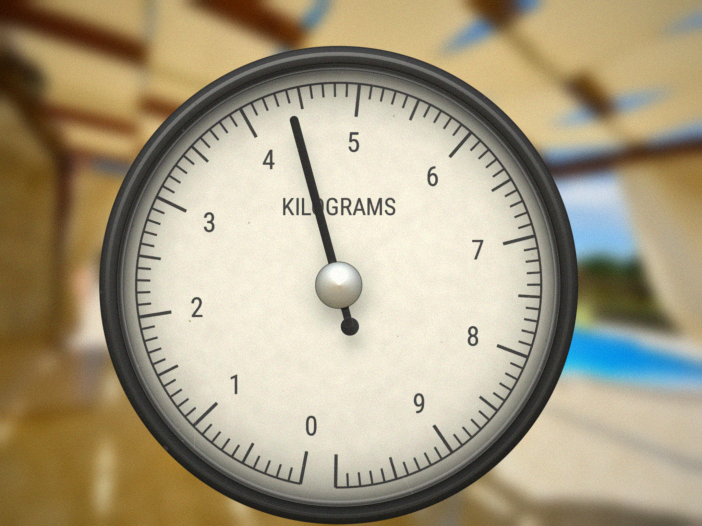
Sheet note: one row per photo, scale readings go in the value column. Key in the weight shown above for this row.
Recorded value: 4.4 kg
